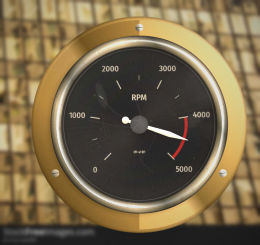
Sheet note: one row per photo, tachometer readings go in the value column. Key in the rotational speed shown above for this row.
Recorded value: 4500 rpm
